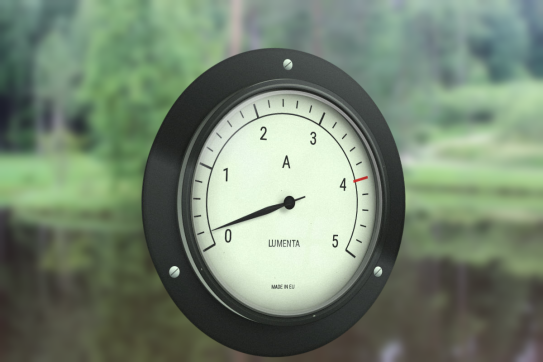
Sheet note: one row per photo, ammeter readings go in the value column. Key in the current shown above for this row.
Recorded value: 0.2 A
